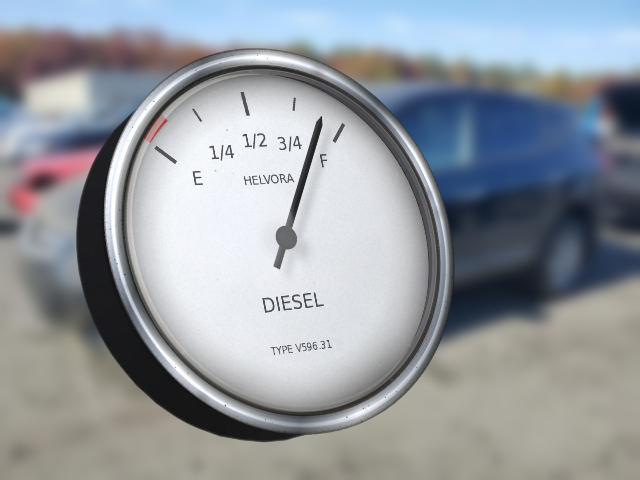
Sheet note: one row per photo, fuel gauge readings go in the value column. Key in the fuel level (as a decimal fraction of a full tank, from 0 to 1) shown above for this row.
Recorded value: 0.875
